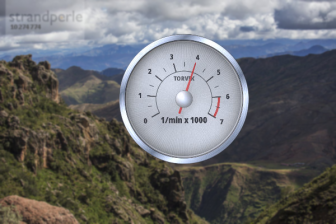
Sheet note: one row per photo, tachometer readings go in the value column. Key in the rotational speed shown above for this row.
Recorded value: 4000 rpm
